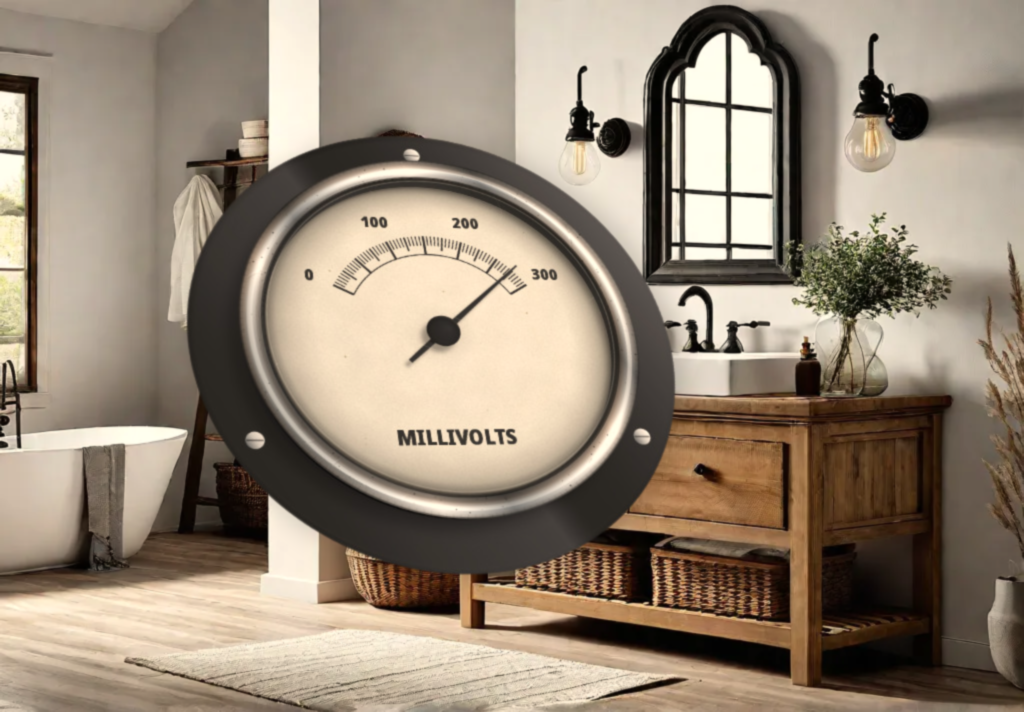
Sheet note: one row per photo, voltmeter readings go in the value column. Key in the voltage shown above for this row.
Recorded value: 275 mV
